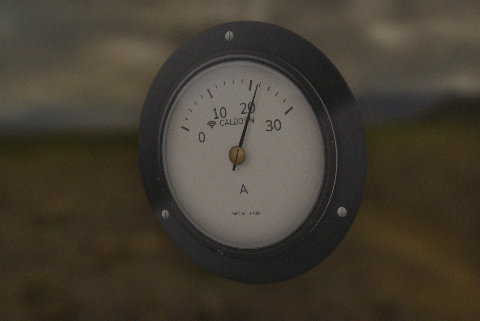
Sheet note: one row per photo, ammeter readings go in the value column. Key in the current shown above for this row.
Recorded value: 22 A
